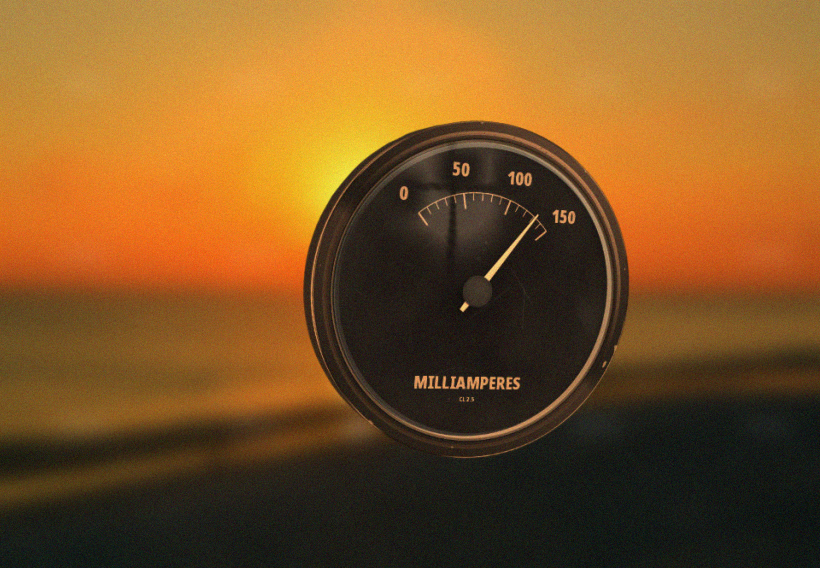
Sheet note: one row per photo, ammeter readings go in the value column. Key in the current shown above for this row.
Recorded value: 130 mA
